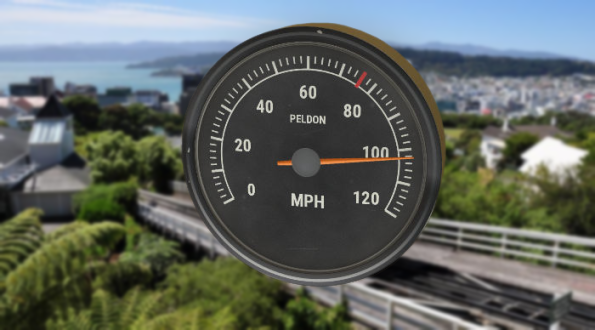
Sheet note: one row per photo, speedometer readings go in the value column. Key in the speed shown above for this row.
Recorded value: 102 mph
